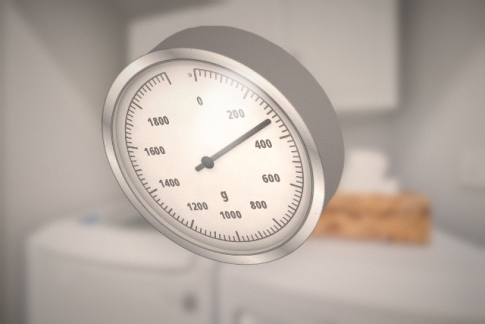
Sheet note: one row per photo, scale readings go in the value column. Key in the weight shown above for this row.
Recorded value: 320 g
